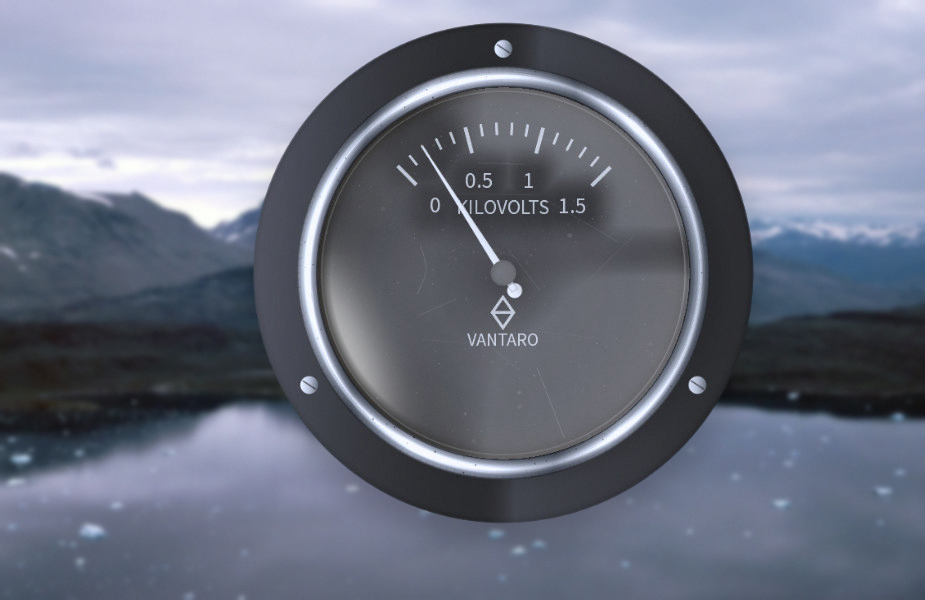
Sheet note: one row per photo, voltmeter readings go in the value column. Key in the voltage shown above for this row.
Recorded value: 0.2 kV
